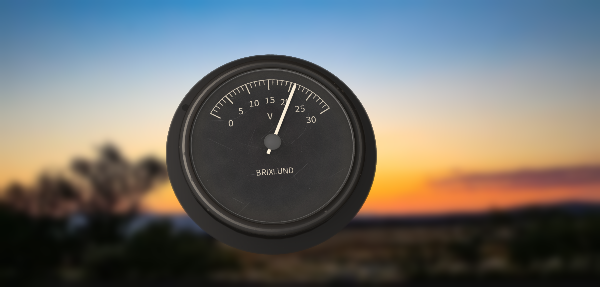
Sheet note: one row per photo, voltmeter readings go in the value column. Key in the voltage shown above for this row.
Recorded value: 21 V
